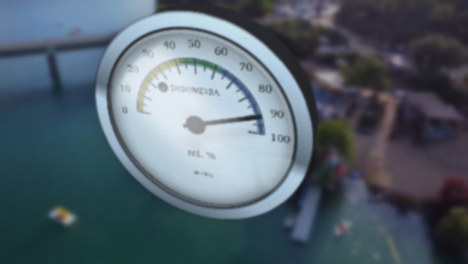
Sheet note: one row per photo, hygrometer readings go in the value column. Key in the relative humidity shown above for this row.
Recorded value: 90 %
